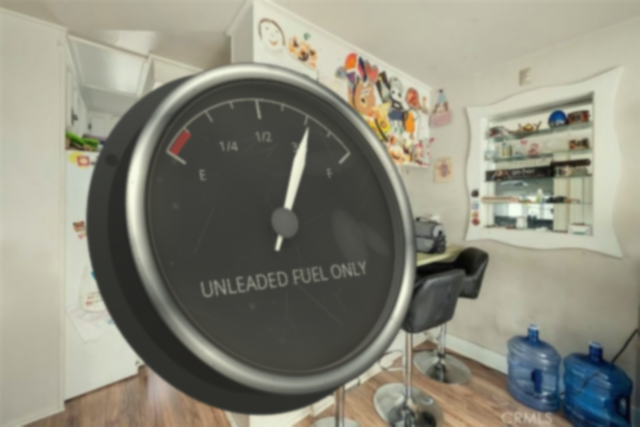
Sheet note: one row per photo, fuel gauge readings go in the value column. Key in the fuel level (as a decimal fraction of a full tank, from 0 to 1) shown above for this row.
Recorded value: 0.75
